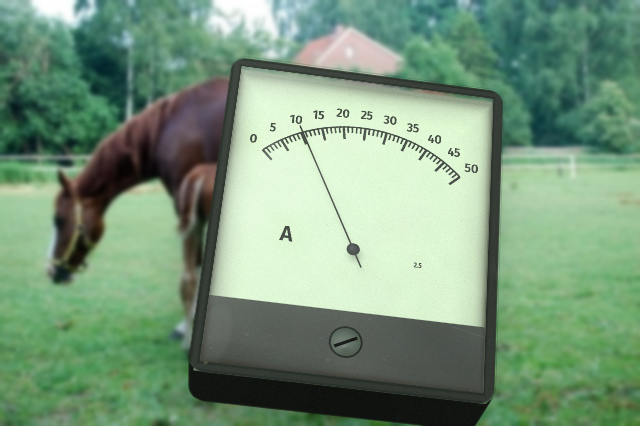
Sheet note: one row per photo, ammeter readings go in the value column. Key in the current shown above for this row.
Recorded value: 10 A
